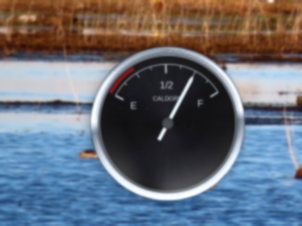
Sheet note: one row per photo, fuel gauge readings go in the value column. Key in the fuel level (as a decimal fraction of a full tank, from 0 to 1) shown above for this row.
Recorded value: 0.75
